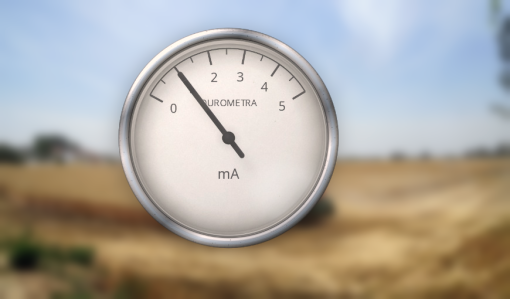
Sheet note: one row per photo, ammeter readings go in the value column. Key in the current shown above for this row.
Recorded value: 1 mA
